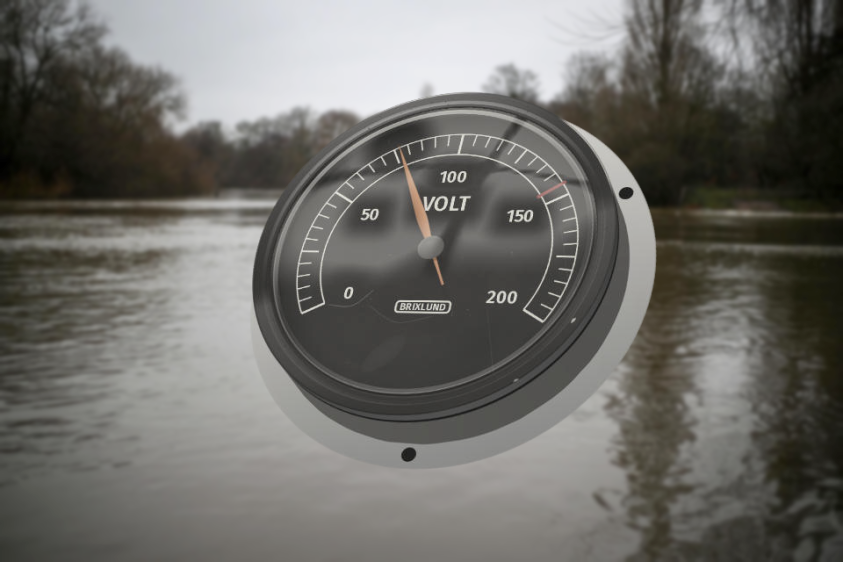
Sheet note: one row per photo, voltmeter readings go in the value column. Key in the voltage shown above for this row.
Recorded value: 77.5 V
